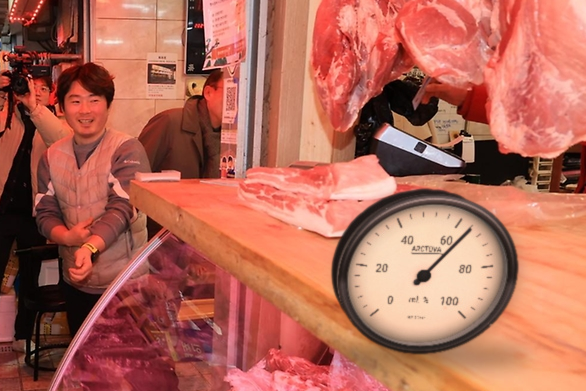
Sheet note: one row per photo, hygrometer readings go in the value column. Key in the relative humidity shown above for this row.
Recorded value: 64 %
